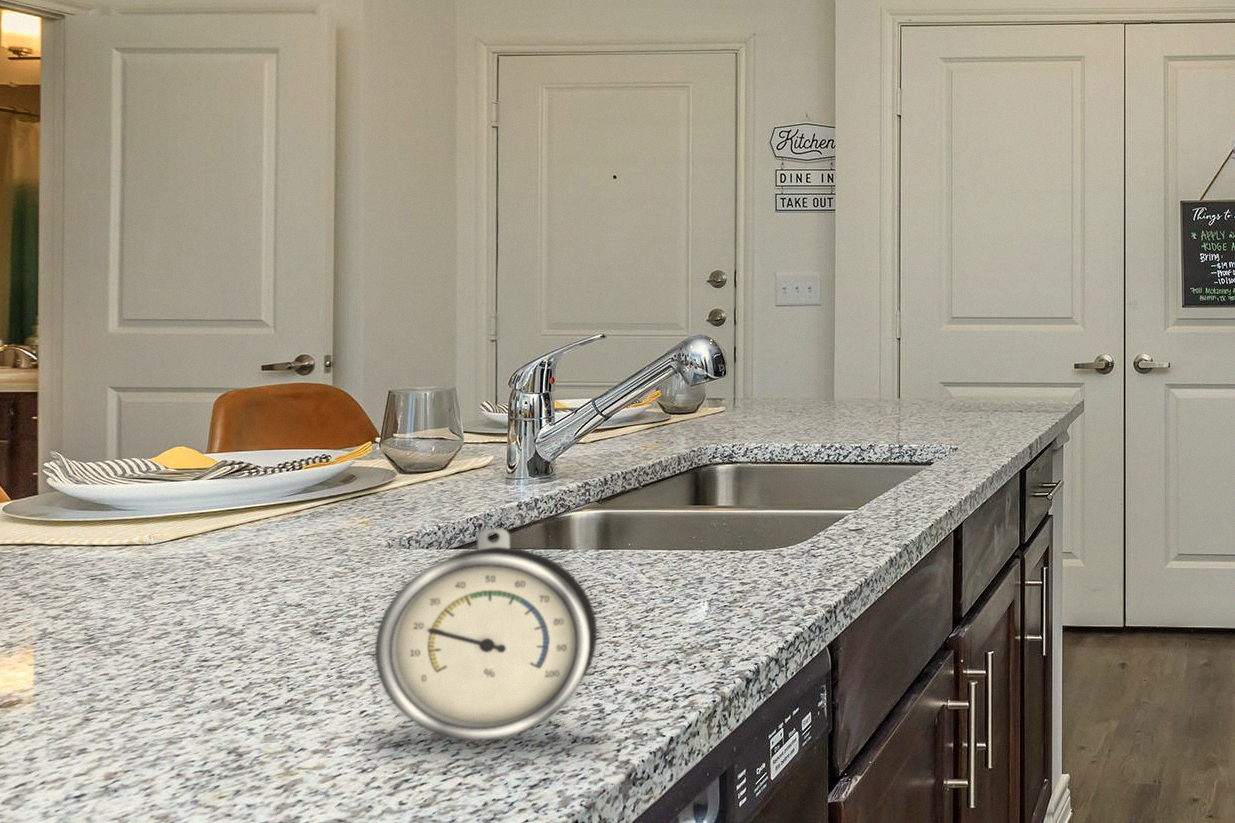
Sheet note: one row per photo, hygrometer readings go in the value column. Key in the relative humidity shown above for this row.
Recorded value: 20 %
